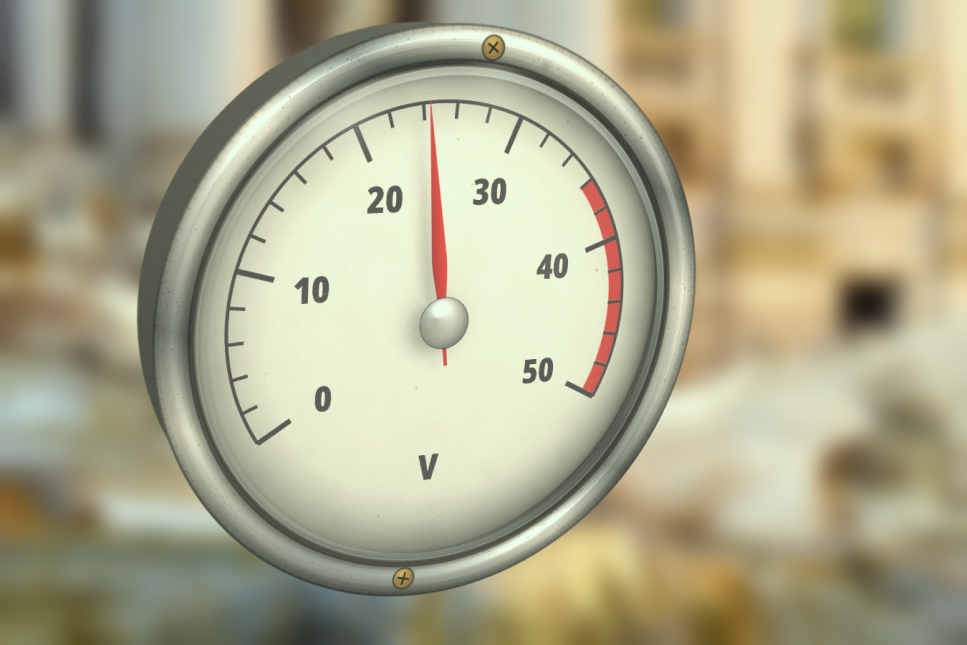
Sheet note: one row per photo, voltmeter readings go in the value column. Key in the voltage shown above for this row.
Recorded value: 24 V
